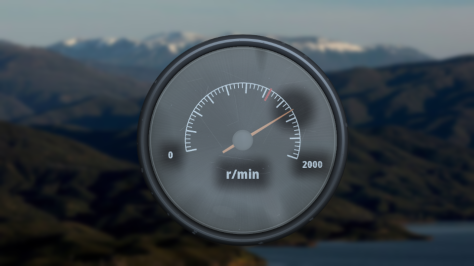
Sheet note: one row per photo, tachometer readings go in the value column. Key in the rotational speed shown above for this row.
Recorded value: 1520 rpm
